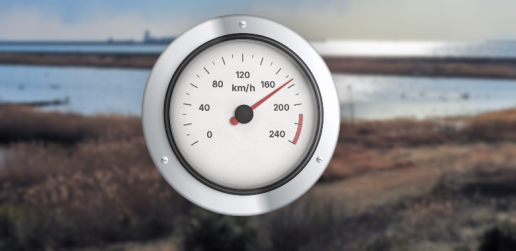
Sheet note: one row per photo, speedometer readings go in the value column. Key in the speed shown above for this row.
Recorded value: 175 km/h
